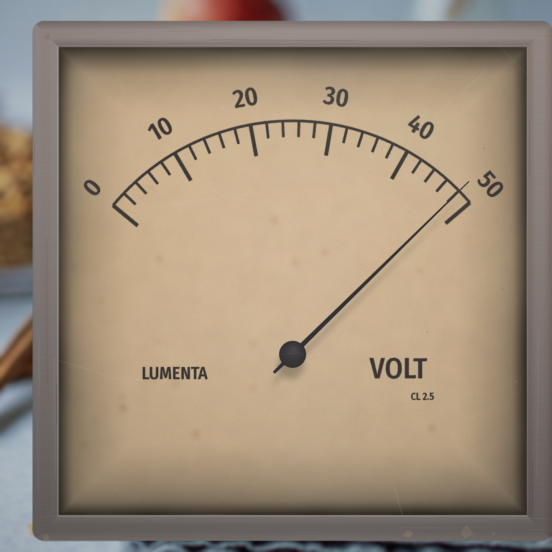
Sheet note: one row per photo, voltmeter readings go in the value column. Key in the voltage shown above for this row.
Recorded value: 48 V
